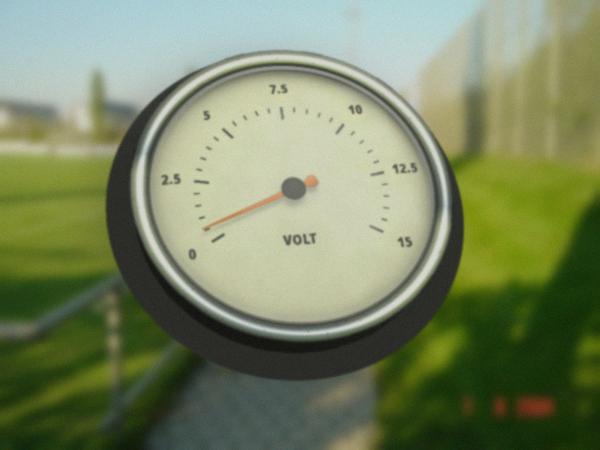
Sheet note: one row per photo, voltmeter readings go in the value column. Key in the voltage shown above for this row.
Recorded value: 0.5 V
